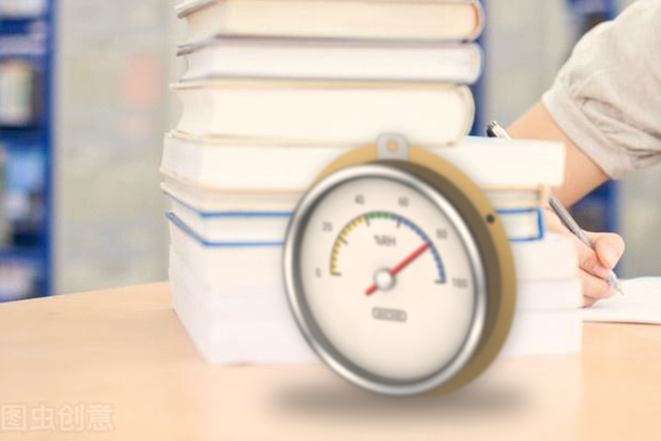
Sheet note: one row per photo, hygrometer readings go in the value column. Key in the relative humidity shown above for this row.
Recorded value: 80 %
